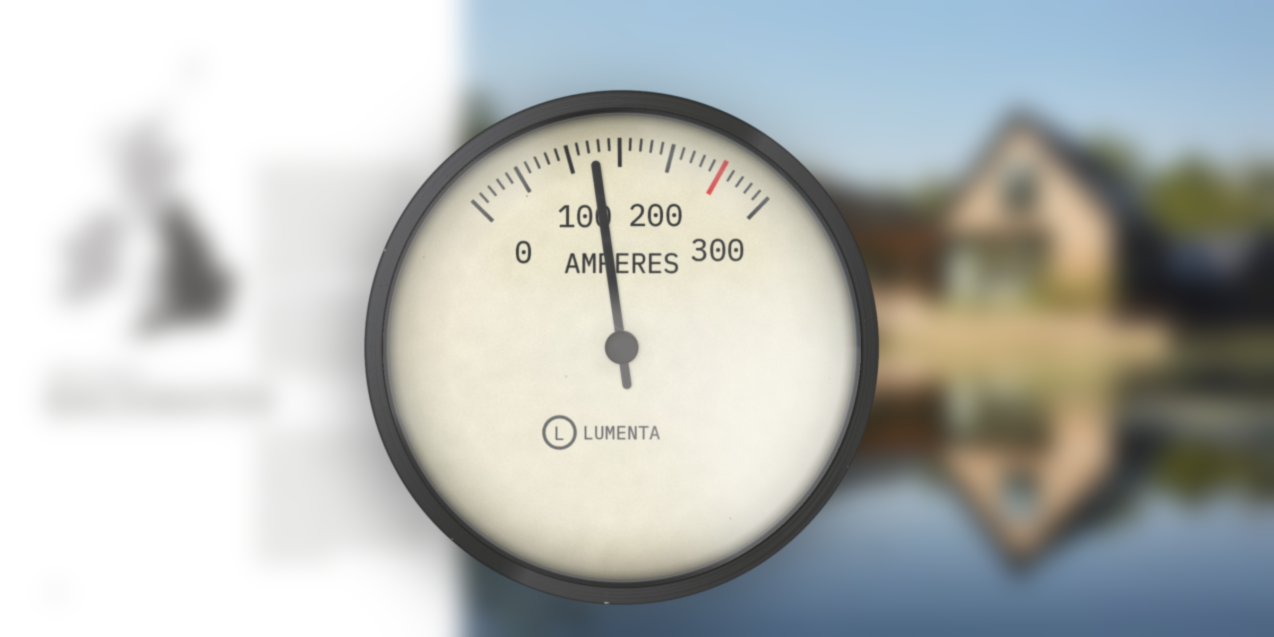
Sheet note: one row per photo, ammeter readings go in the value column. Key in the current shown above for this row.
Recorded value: 125 A
